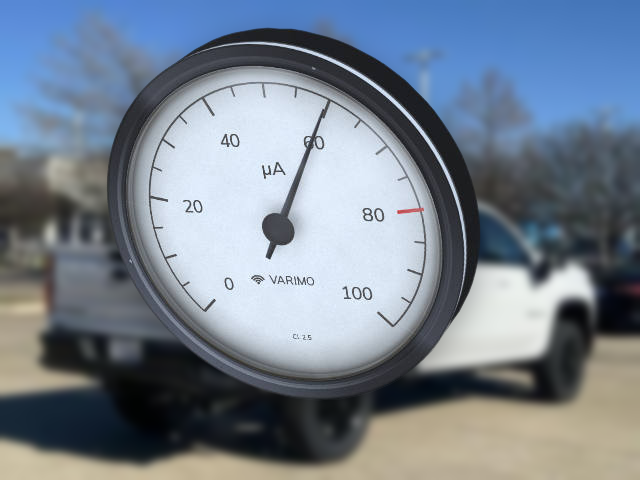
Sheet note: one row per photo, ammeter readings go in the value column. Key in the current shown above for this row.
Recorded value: 60 µA
